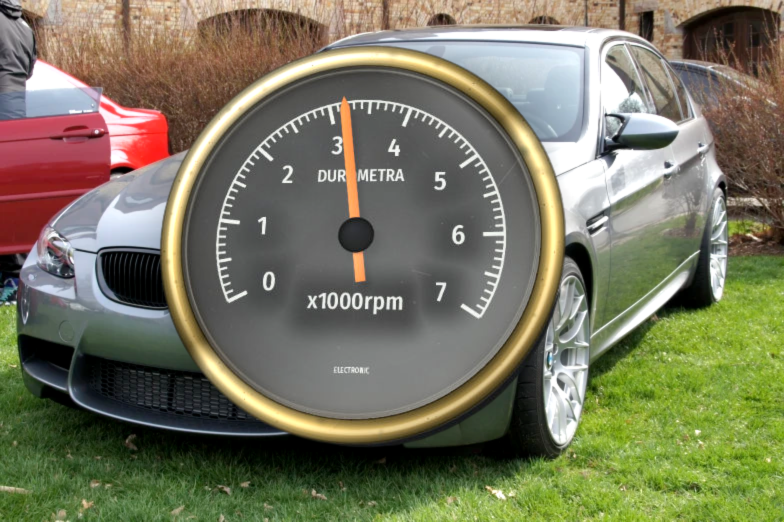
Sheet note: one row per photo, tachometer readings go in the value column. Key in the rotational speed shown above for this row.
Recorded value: 3200 rpm
